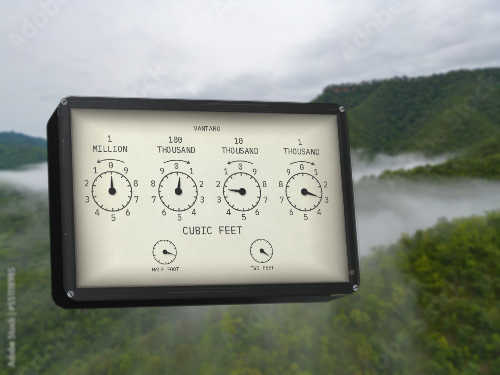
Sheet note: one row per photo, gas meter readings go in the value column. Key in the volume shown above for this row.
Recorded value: 2300 ft³
